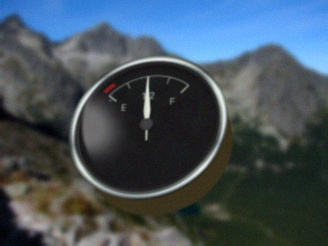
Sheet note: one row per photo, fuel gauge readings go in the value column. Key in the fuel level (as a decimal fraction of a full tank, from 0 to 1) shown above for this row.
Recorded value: 0.5
